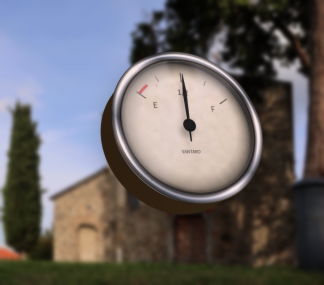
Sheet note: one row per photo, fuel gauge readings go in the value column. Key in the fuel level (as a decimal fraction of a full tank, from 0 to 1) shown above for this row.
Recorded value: 0.5
